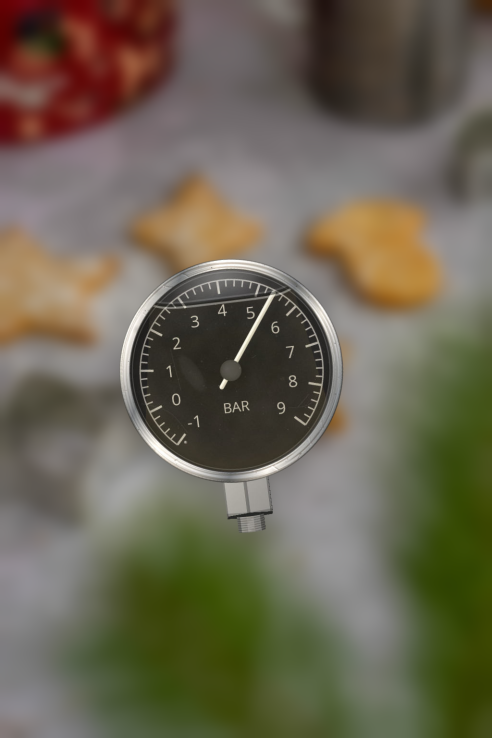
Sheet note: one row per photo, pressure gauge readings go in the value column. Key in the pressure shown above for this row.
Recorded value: 5.4 bar
